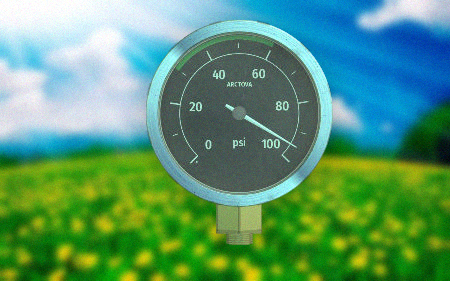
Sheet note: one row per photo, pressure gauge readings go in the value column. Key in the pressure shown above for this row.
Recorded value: 95 psi
